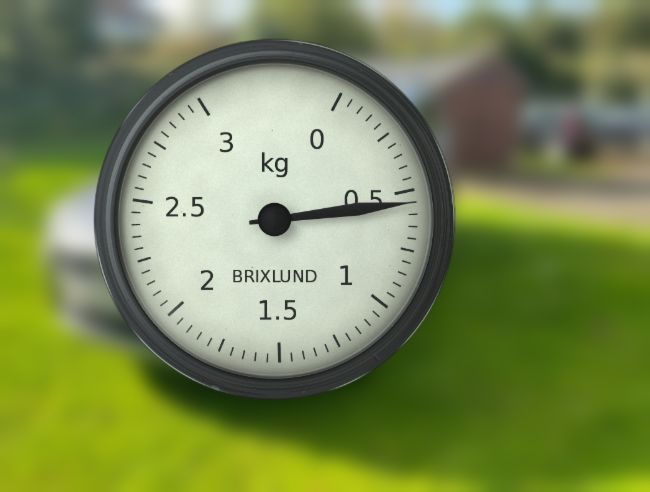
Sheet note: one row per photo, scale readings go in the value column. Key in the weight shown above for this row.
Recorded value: 0.55 kg
